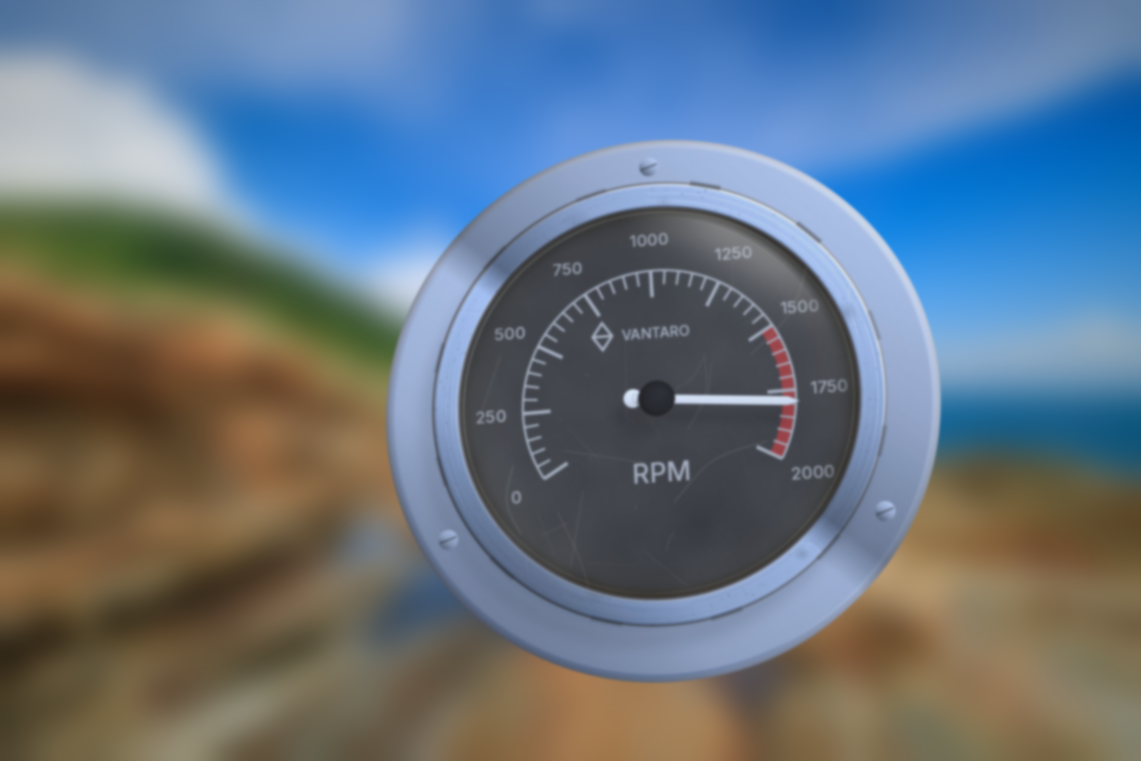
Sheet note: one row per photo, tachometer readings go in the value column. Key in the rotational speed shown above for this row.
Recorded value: 1800 rpm
